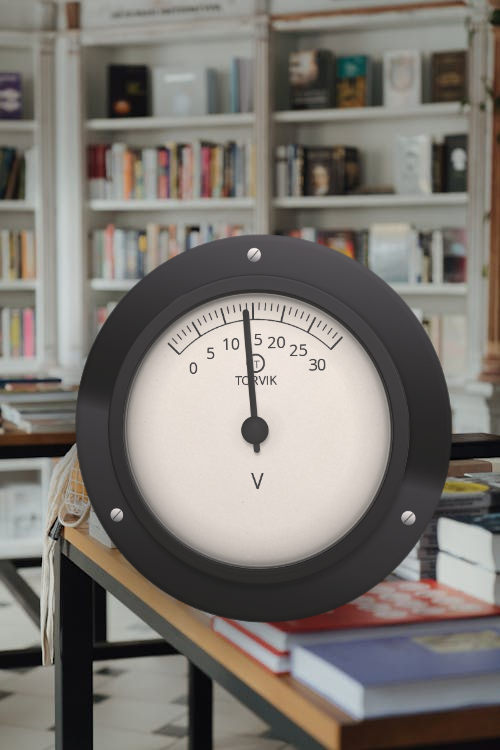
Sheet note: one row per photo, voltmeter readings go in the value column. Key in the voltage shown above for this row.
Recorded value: 14 V
